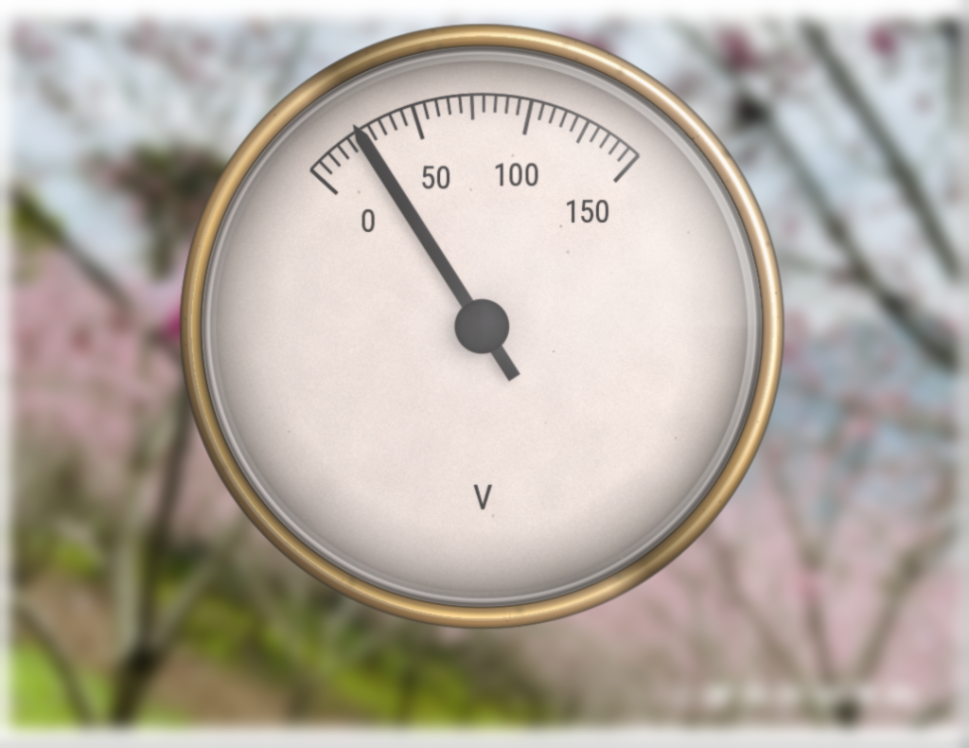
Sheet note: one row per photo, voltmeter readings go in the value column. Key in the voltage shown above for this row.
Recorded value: 25 V
